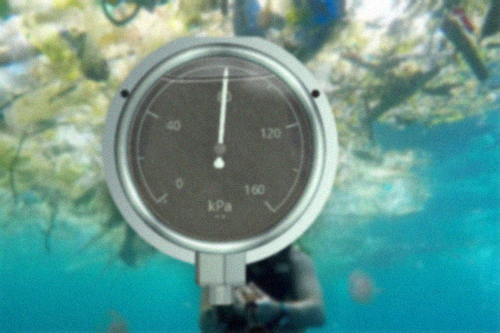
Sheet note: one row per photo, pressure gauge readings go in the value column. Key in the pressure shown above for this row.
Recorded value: 80 kPa
